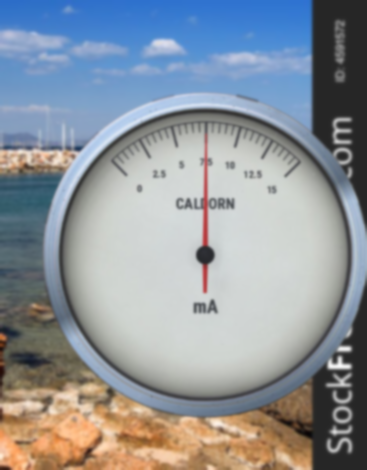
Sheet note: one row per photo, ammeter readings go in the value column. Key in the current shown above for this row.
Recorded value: 7.5 mA
